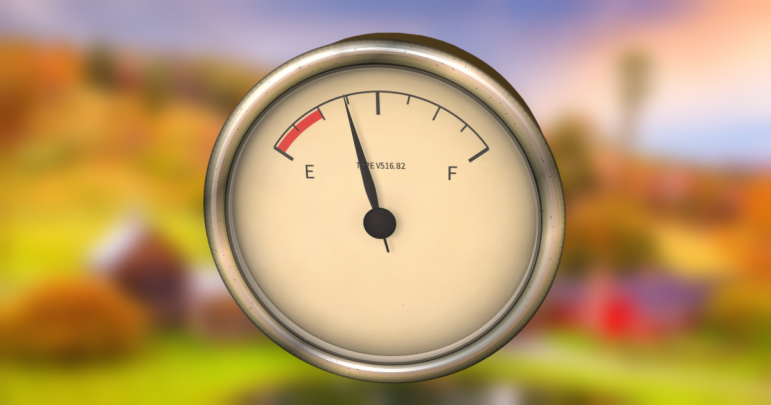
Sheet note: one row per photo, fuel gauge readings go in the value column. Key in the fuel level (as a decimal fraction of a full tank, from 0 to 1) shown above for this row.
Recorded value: 0.375
